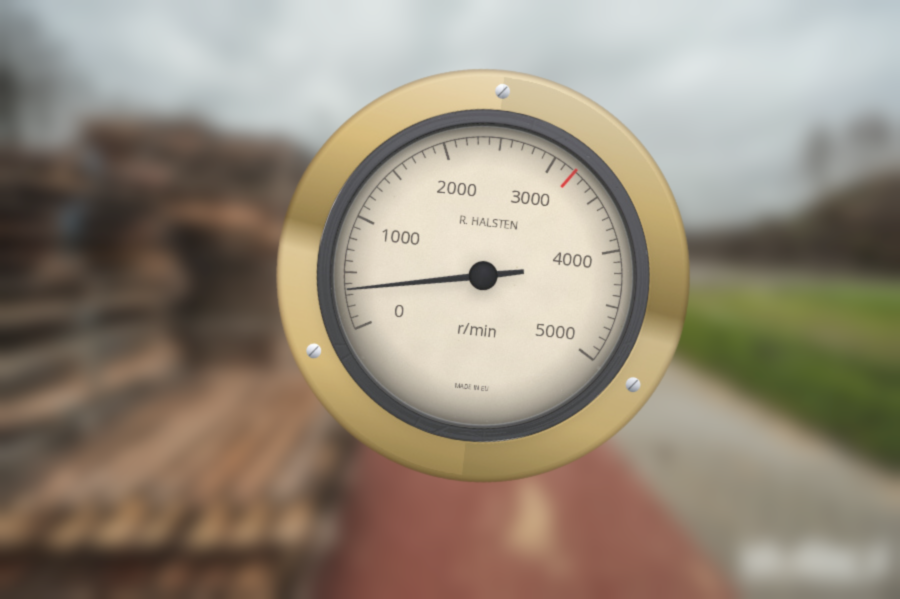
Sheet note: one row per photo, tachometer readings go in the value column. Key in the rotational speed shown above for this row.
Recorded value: 350 rpm
